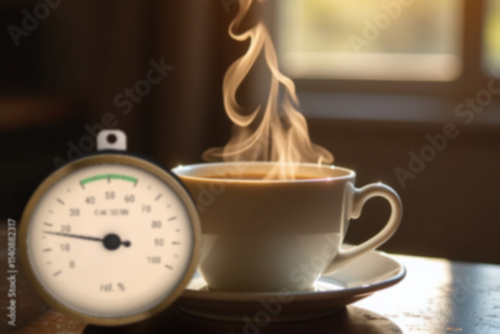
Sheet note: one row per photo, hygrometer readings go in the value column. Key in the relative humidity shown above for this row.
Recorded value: 17.5 %
